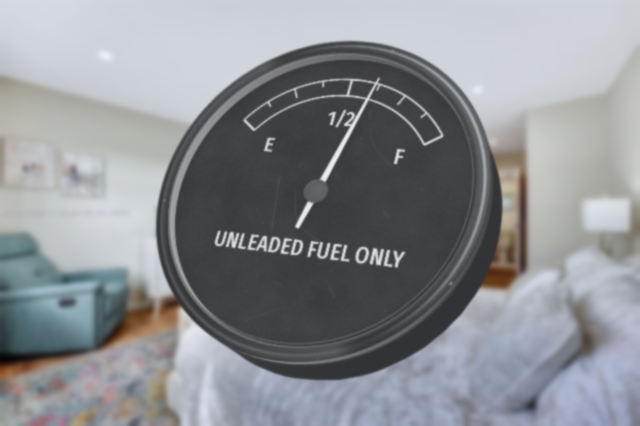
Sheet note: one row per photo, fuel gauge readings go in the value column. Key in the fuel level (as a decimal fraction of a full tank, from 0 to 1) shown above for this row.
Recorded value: 0.625
